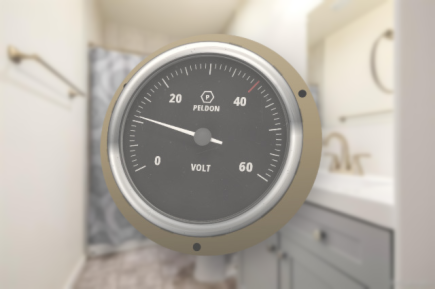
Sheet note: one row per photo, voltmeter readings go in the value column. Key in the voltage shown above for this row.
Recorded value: 11 V
